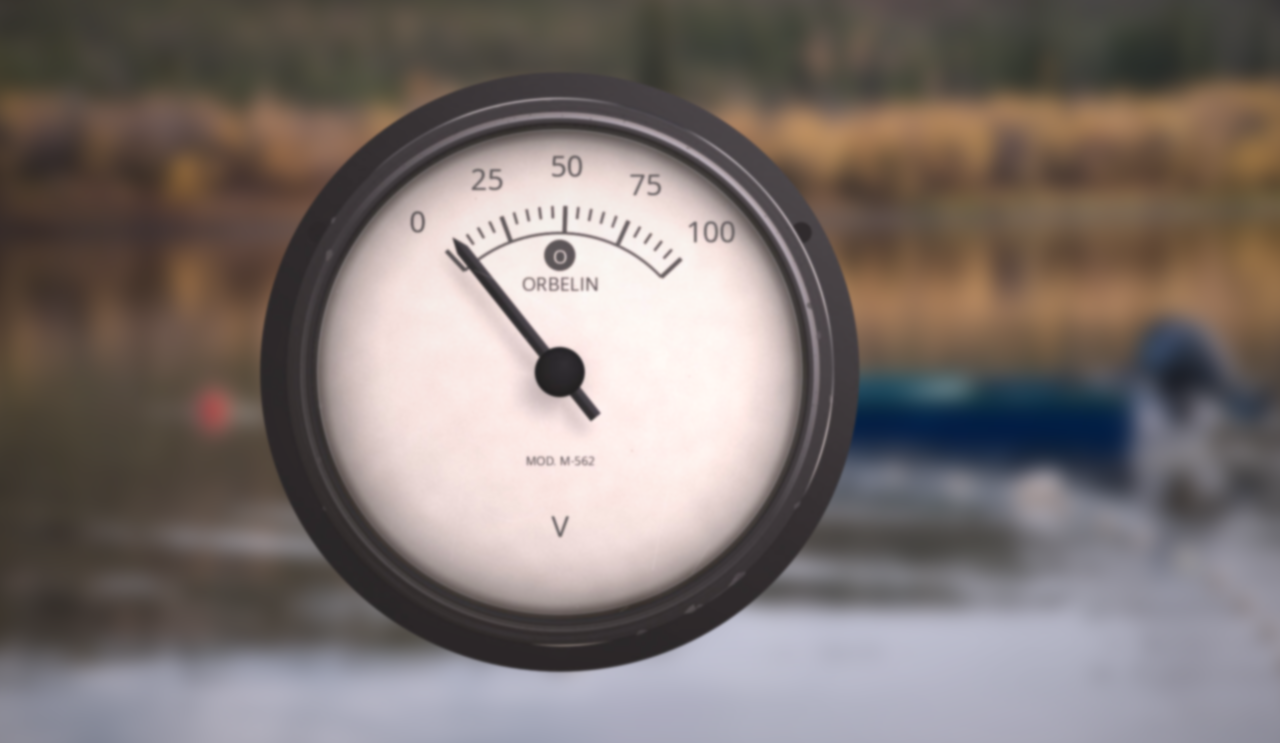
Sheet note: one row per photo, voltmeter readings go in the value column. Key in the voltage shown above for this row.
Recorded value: 5 V
